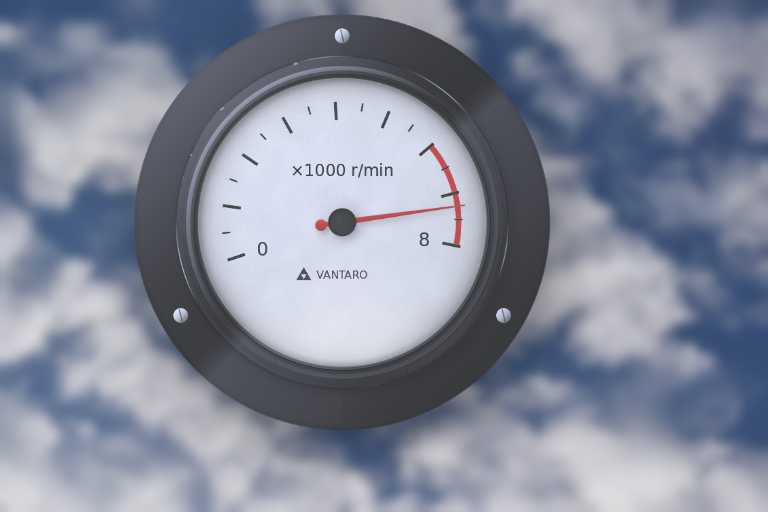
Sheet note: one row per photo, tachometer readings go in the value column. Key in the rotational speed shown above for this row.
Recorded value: 7250 rpm
